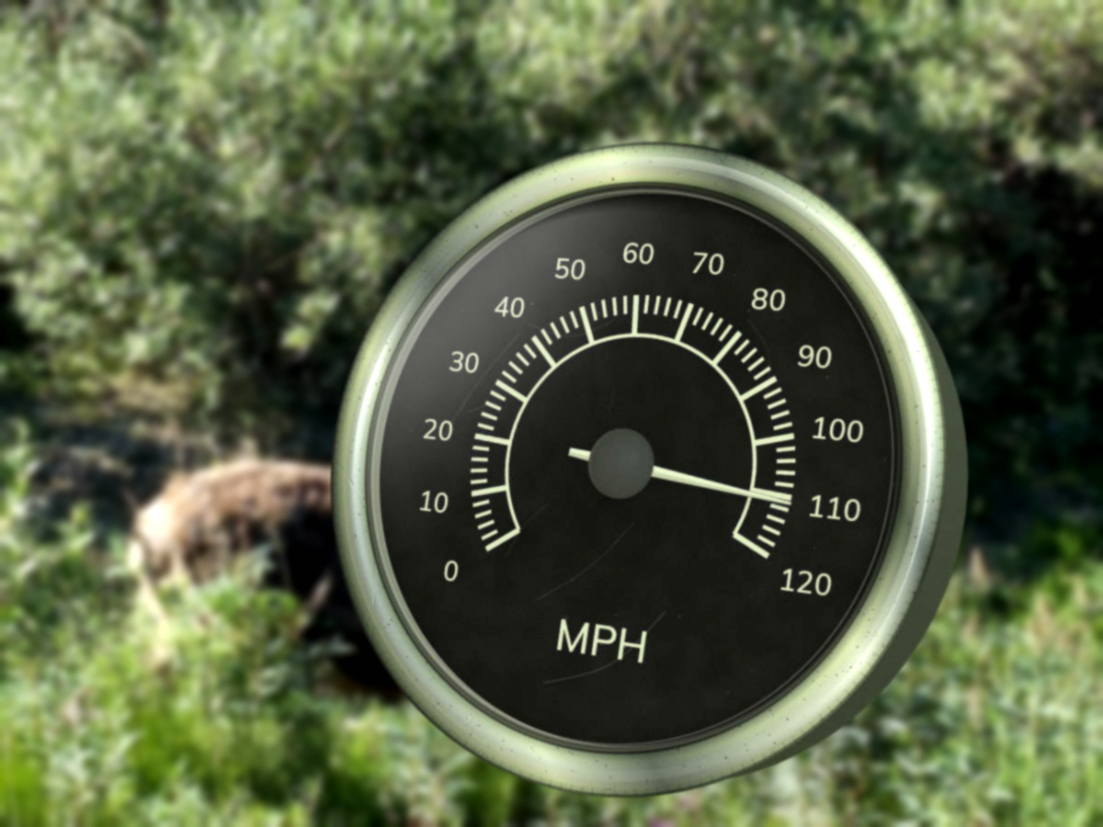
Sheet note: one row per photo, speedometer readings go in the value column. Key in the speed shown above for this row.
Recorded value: 111 mph
